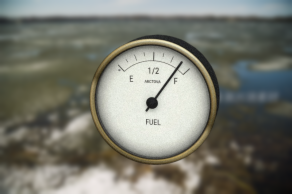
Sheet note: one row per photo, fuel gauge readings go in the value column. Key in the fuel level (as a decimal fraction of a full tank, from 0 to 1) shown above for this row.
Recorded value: 0.875
